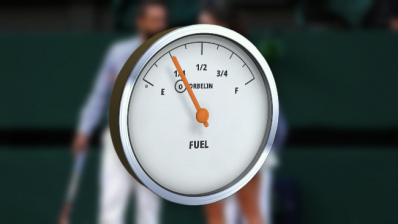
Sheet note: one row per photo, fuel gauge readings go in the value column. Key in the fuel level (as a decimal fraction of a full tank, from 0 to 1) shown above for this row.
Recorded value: 0.25
